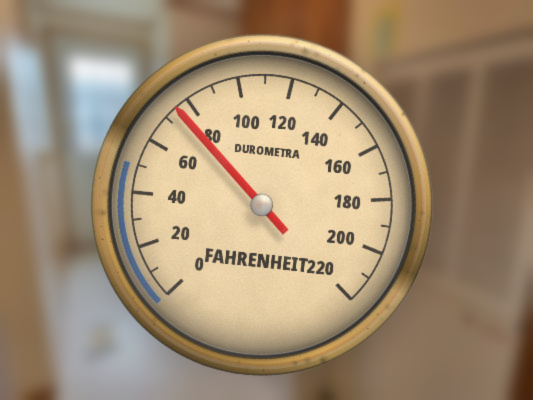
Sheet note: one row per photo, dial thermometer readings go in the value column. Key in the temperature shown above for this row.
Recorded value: 75 °F
